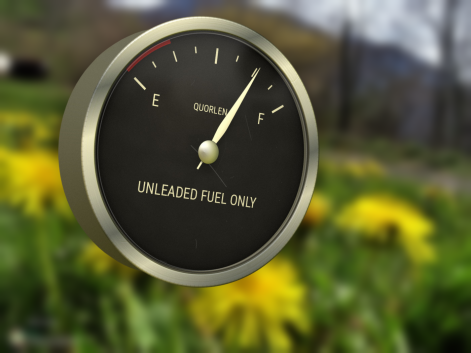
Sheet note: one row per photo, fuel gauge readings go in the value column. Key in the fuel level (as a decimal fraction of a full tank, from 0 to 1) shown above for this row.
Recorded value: 0.75
